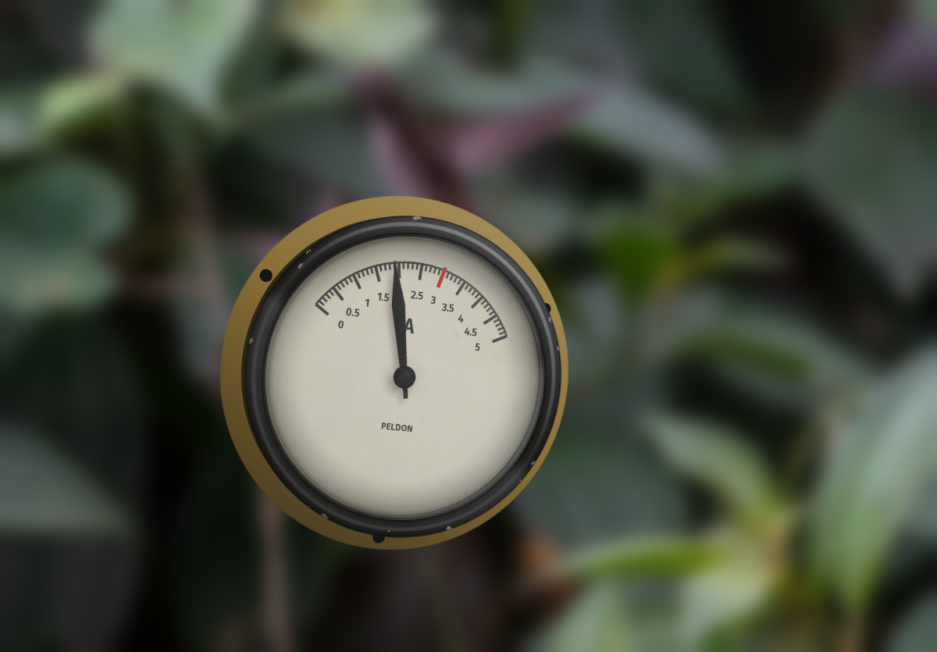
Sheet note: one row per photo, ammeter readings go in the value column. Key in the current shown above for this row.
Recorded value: 1.9 A
